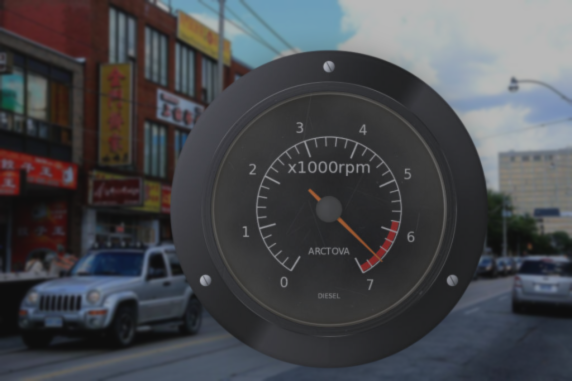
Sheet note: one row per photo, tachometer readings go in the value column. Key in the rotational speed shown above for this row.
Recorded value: 6600 rpm
